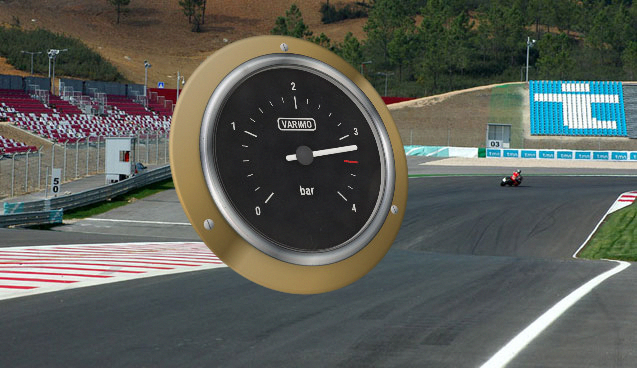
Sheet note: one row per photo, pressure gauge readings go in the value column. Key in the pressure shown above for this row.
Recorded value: 3.2 bar
